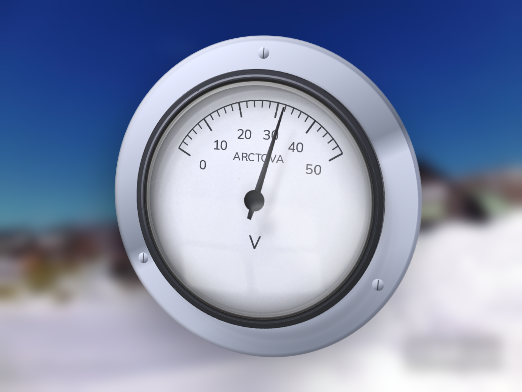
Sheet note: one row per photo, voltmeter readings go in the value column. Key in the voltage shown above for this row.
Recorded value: 32 V
